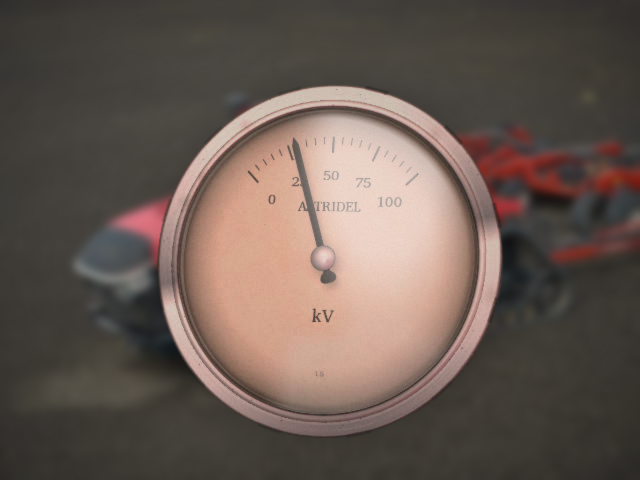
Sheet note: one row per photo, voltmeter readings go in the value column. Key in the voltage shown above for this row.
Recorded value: 30 kV
